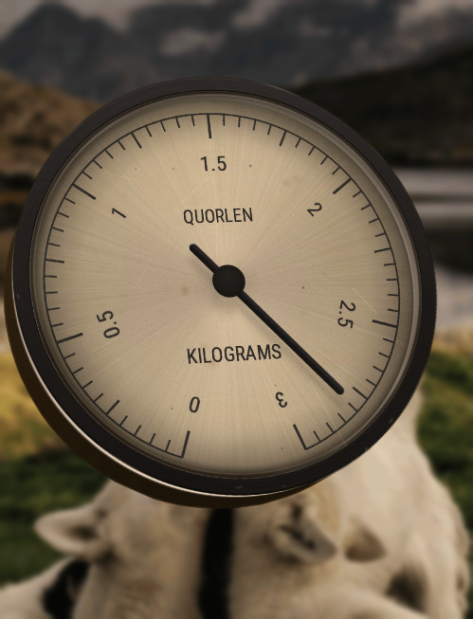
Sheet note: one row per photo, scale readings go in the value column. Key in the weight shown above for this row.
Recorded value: 2.8 kg
